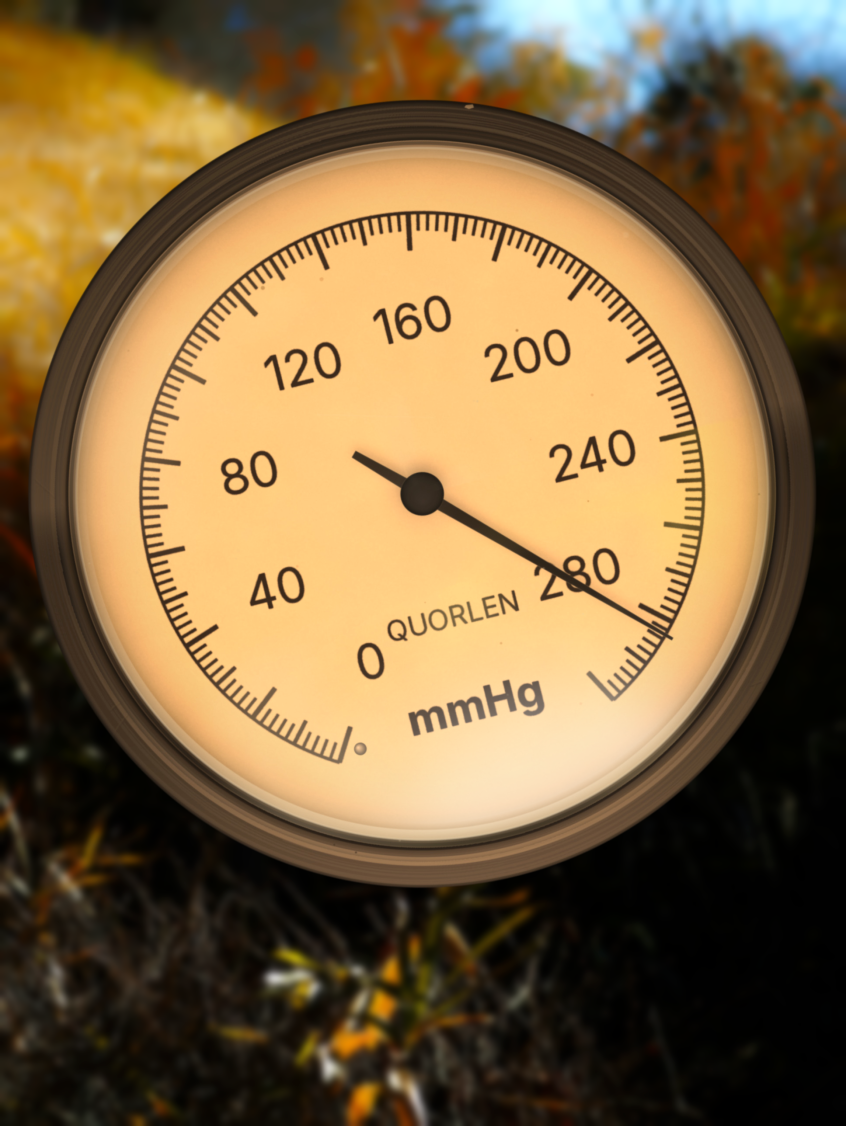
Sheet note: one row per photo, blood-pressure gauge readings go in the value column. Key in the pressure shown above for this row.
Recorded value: 283 mmHg
